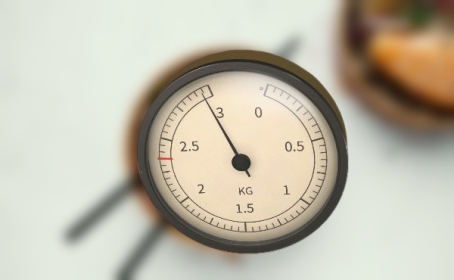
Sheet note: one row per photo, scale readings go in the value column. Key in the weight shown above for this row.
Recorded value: 2.95 kg
